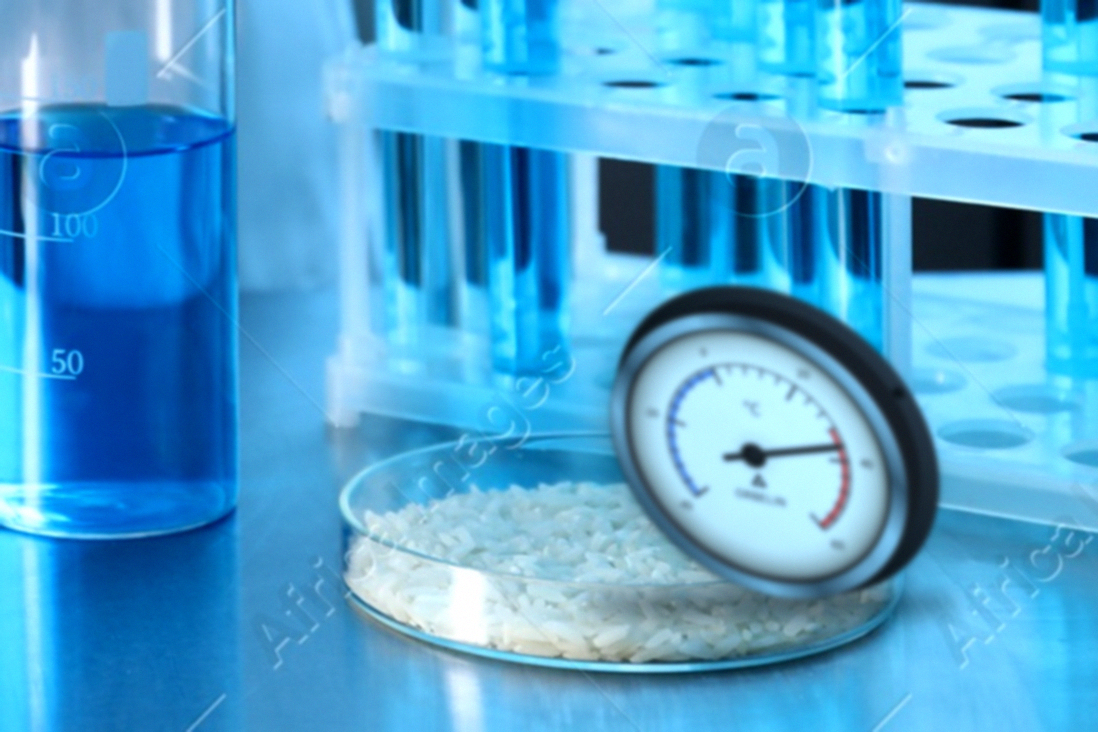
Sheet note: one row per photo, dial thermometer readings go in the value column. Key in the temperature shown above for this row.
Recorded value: 36 °C
